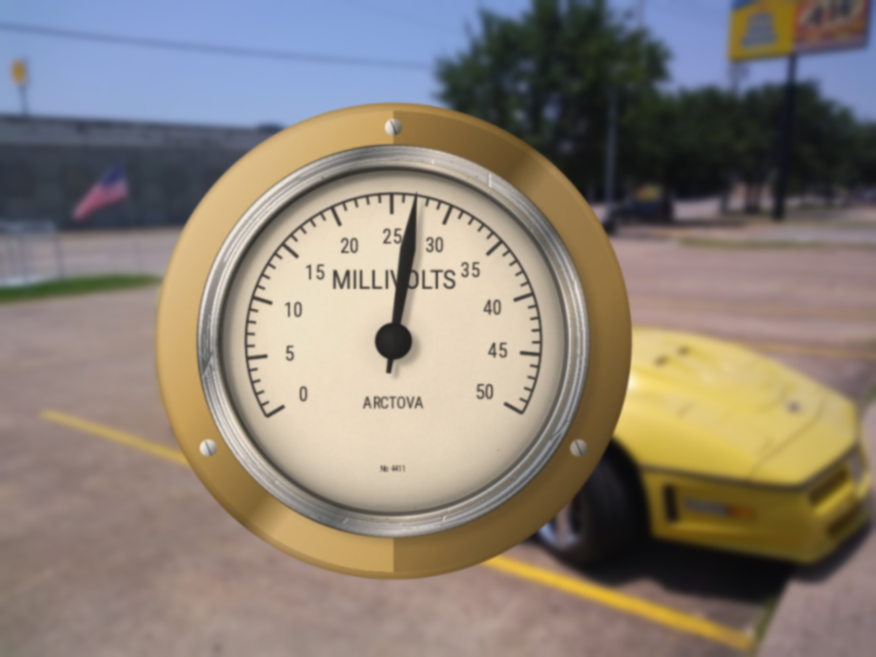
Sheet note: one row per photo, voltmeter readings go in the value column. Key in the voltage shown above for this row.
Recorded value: 27 mV
